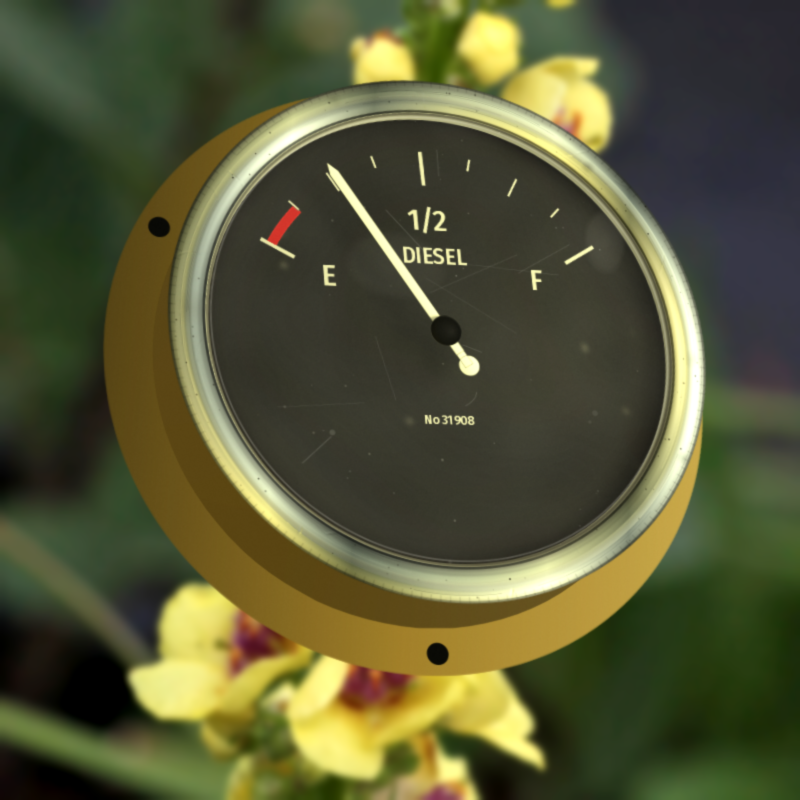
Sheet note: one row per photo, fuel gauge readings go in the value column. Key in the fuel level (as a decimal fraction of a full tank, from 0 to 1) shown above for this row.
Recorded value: 0.25
